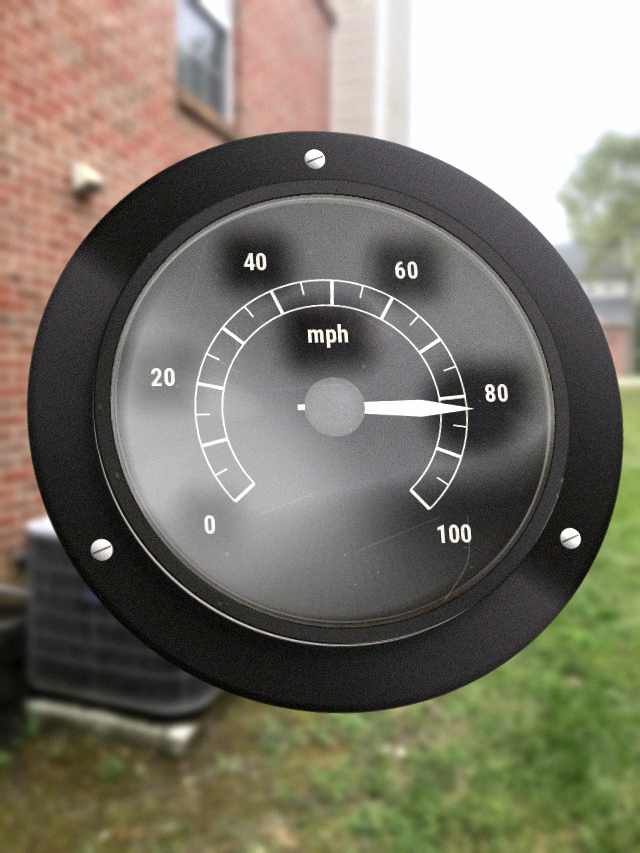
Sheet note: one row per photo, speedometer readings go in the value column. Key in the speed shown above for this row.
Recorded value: 82.5 mph
